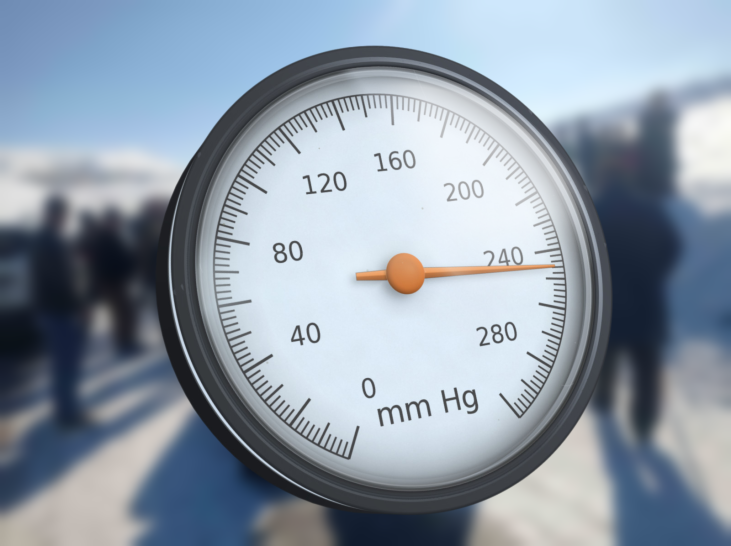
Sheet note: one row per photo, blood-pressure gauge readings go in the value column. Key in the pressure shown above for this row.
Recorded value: 246 mmHg
